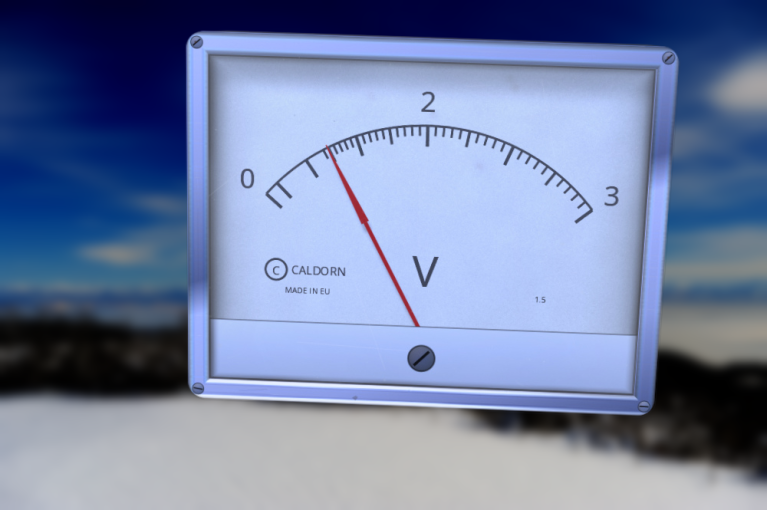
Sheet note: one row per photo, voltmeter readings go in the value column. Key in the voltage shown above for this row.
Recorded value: 1.25 V
